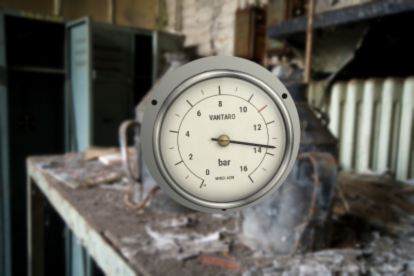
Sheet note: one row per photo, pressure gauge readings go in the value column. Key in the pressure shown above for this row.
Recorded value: 13.5 bar
